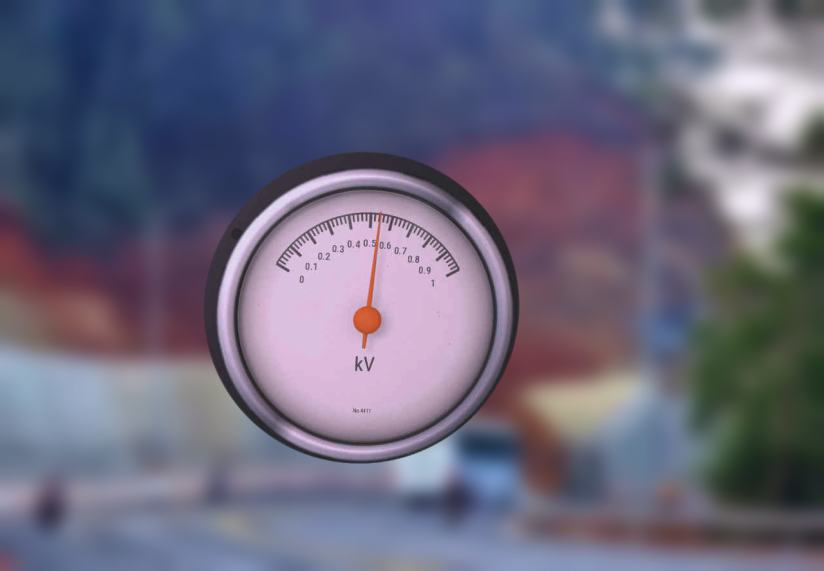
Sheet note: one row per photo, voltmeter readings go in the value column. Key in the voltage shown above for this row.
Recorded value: 0.54 kV
